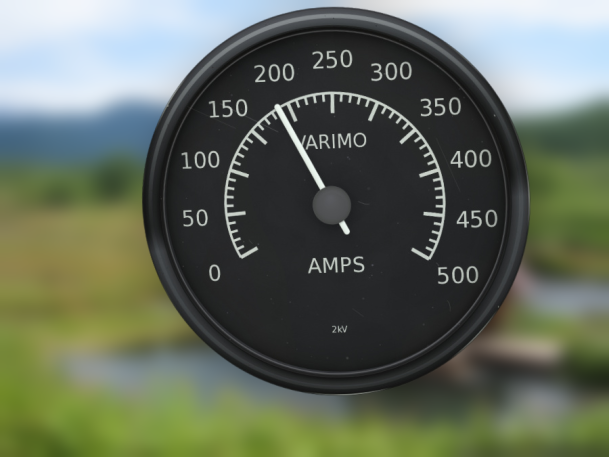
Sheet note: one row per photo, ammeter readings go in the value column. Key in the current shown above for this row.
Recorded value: 190 A
